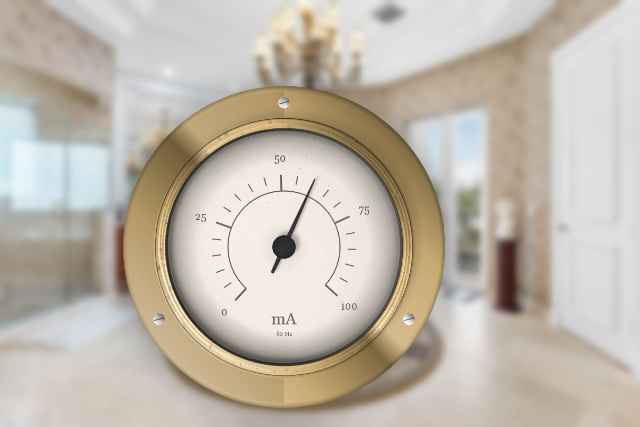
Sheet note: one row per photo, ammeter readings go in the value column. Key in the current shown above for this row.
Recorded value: 60 mA
